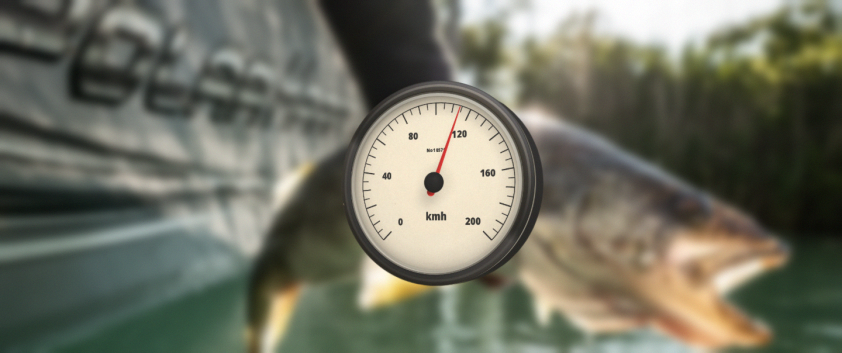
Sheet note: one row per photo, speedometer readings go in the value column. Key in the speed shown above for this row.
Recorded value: 115 km/h
